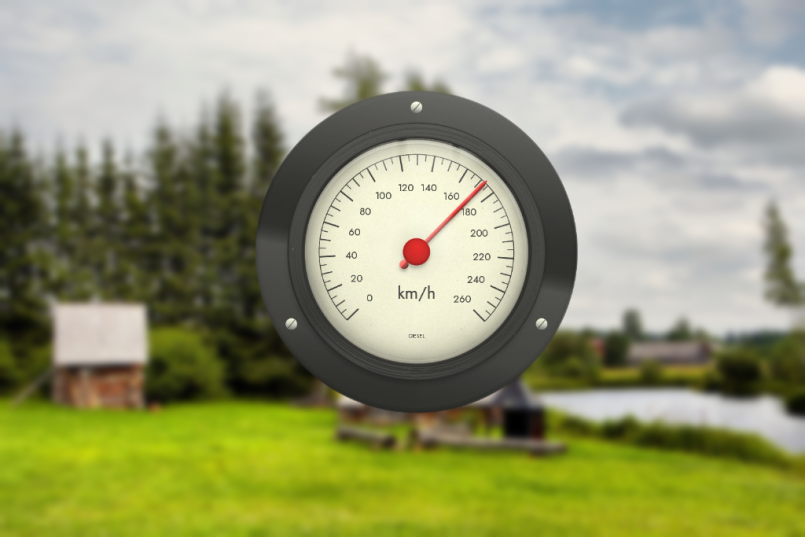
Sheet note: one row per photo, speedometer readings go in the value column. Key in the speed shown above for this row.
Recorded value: 172.5 km/h
